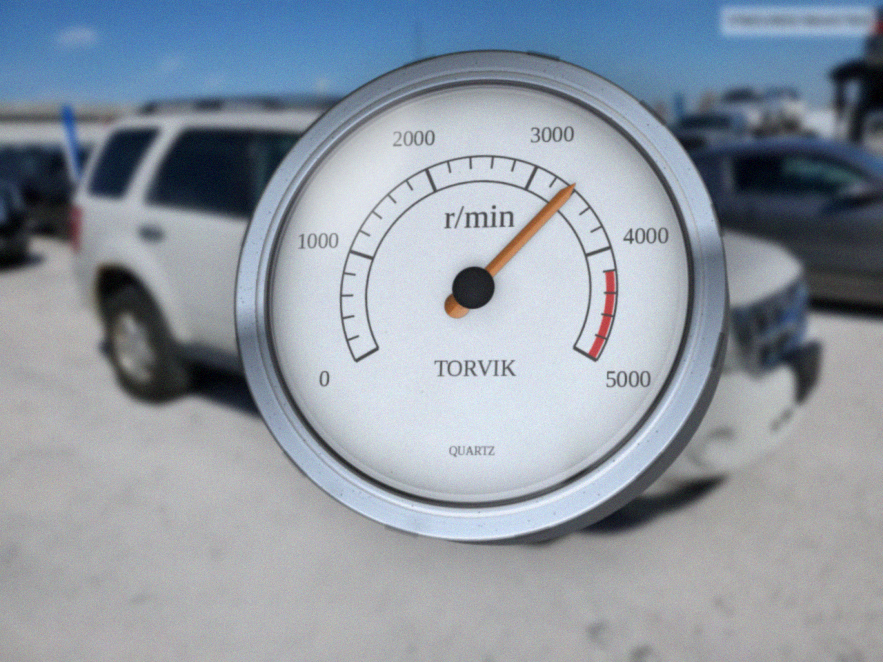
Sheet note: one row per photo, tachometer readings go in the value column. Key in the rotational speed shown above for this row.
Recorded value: 3400 rpm
